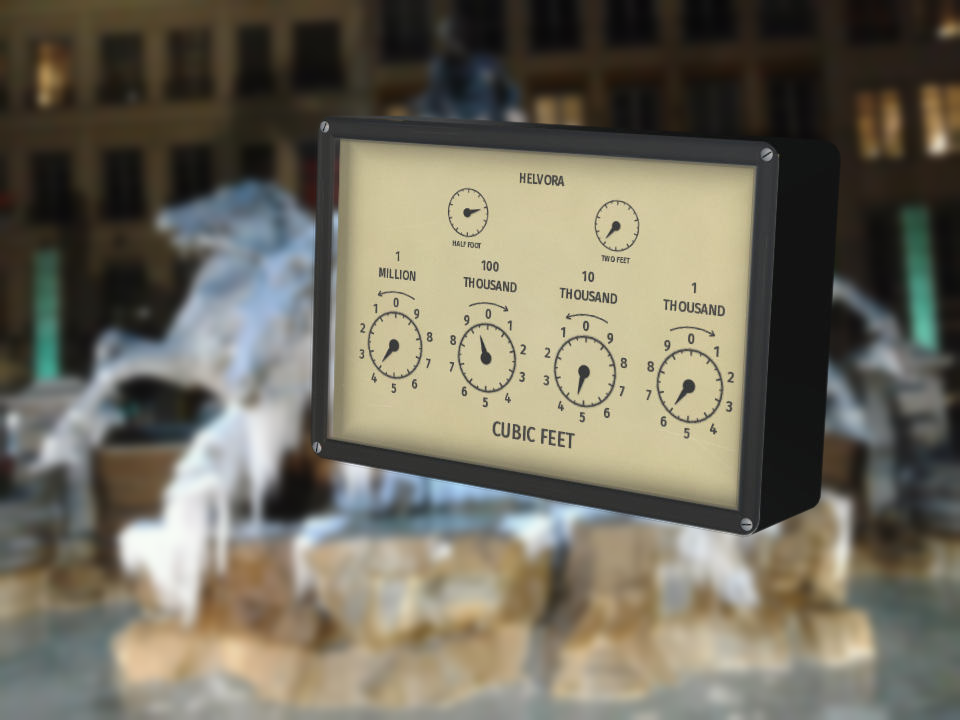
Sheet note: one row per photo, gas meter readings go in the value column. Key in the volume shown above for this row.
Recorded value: 394600 ft³
